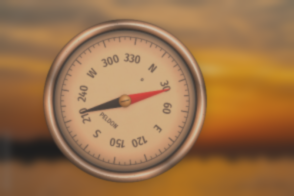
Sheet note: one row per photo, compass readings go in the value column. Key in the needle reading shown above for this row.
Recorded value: 35 °
